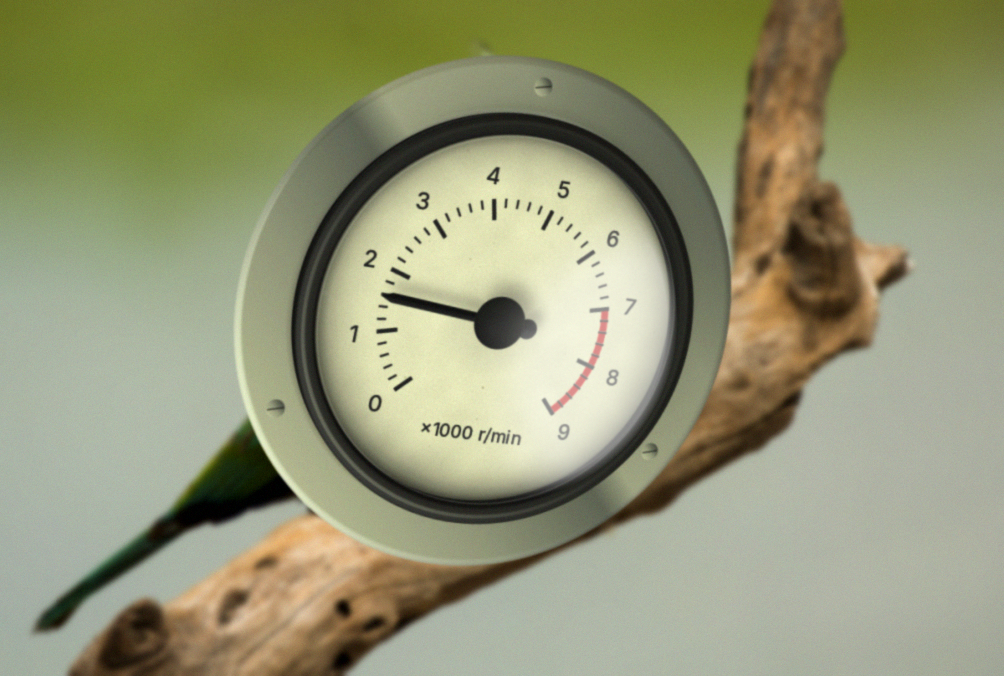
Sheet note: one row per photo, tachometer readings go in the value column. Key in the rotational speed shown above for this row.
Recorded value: 1600 rpm
